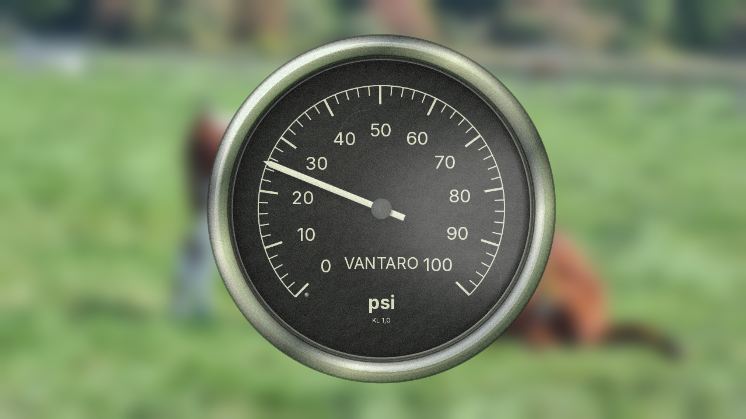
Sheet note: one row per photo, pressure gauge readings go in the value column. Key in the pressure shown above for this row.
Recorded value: 25 psi
